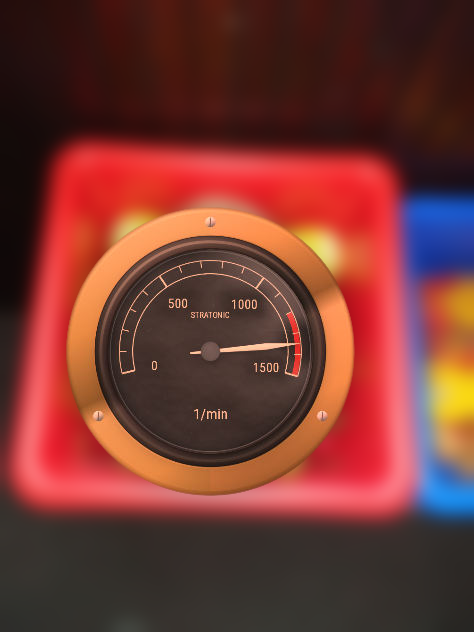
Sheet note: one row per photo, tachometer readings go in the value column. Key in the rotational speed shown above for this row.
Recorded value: 1350 rpm
